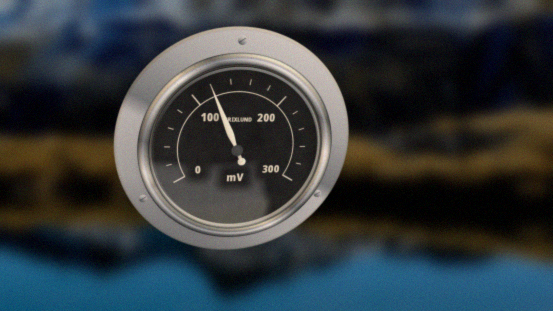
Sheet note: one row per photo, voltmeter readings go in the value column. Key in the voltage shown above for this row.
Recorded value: 120 mV
